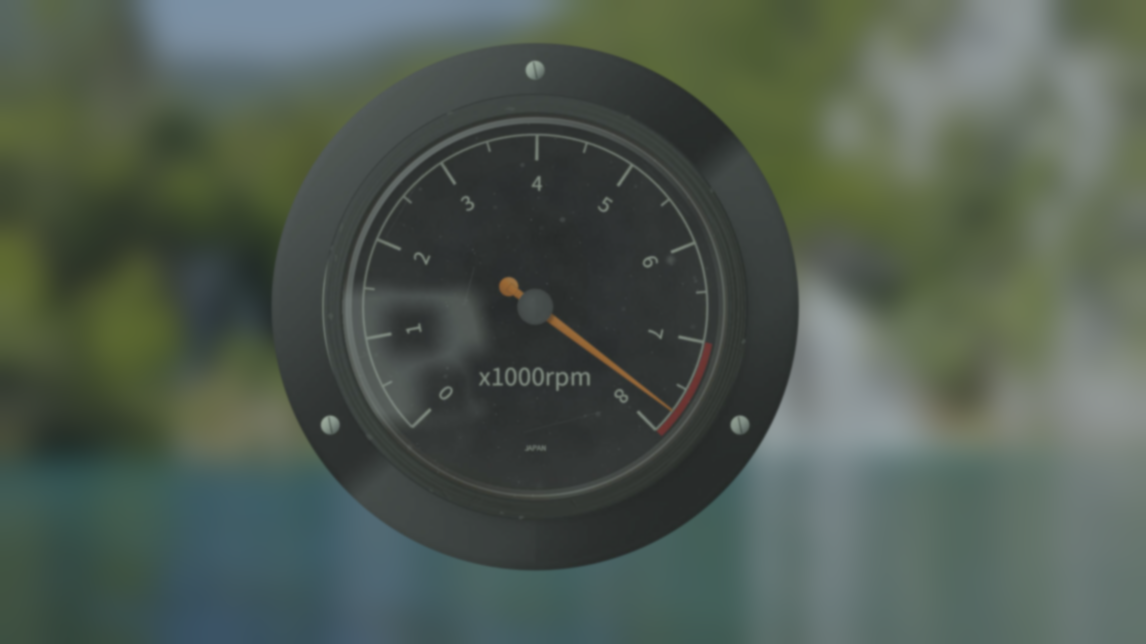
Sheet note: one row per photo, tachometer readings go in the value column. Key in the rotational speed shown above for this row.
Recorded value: 7750 rpm
